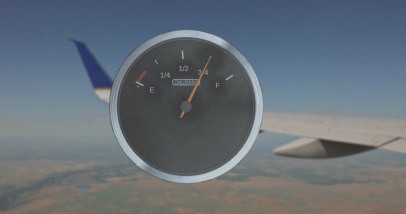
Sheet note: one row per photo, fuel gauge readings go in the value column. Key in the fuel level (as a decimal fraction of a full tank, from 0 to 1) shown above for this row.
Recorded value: 0.75
